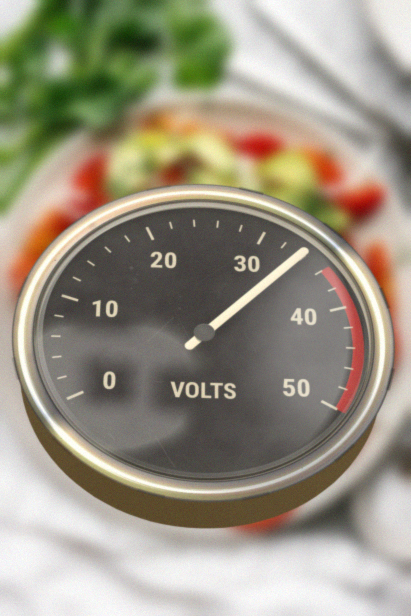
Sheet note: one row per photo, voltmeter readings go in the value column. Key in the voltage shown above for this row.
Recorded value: 34 V
